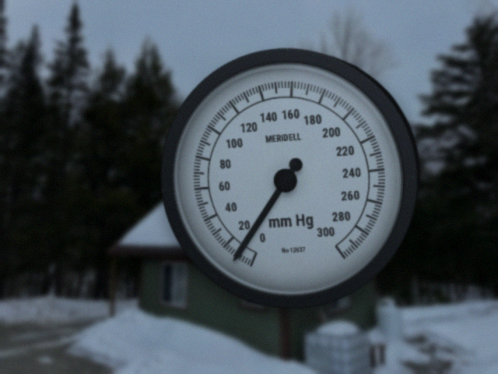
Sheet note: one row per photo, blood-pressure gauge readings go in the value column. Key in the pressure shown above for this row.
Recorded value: 10 mmHg
